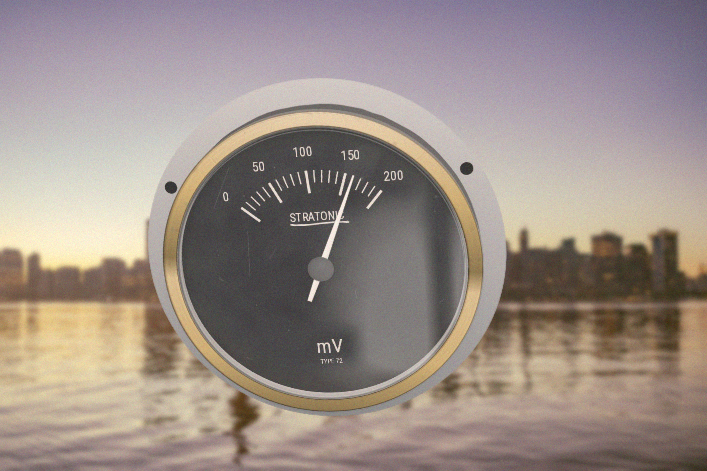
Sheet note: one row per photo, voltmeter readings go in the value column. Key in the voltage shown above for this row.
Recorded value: 160 mV
